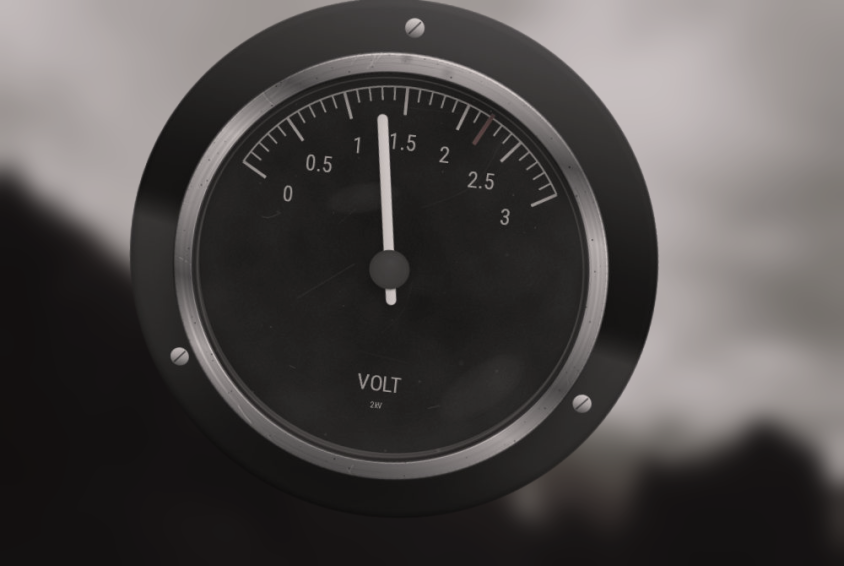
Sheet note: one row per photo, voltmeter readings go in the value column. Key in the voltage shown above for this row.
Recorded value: 1.3 V
